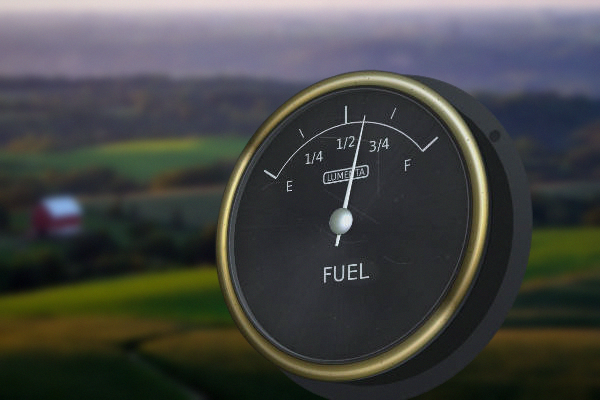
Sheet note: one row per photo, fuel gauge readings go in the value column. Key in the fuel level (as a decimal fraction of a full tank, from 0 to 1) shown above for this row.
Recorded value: 0.625
